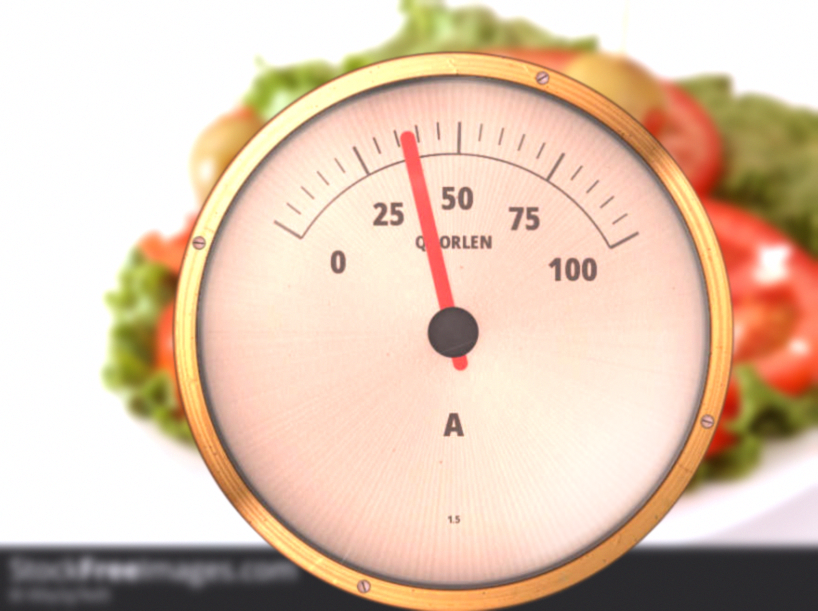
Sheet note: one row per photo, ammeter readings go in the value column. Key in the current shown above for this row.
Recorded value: 37.5 A
